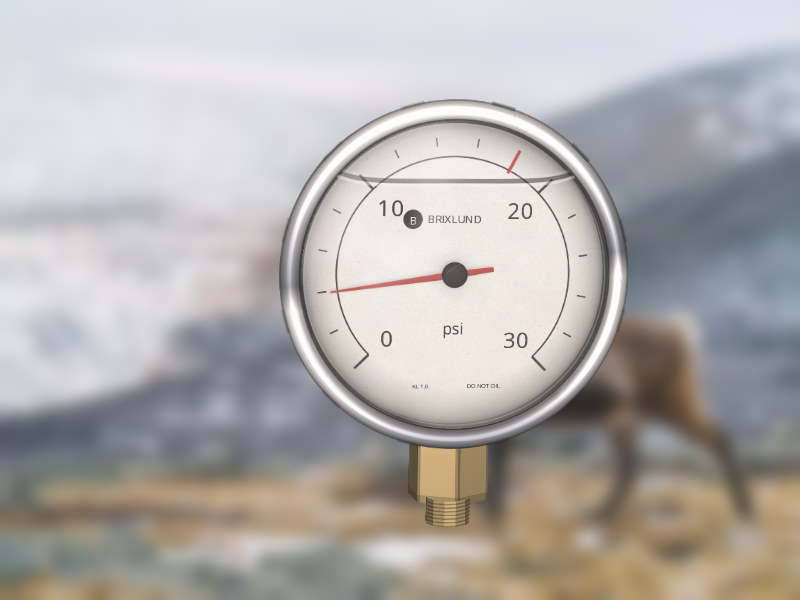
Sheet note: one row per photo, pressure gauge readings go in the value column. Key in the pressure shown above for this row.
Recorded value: 4 psi
